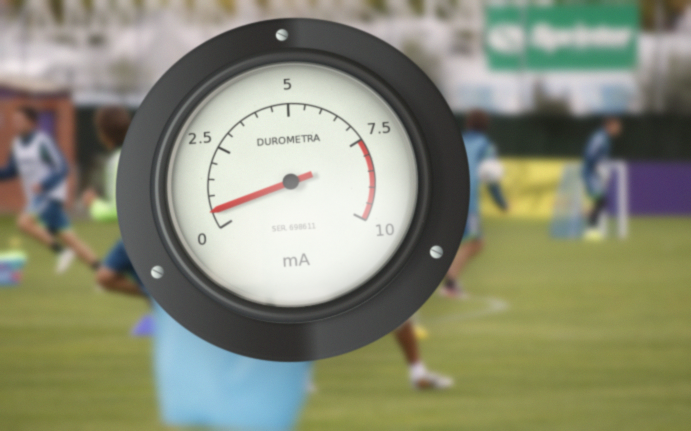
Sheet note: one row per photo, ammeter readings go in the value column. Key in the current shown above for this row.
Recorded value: 0.5 mA
